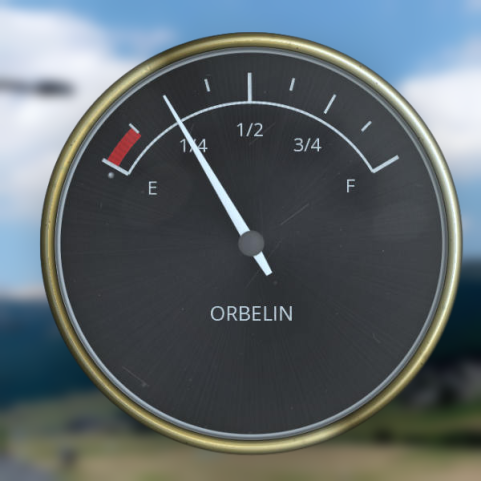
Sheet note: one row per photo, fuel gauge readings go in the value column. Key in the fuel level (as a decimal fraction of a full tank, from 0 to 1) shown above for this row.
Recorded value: 0.25
